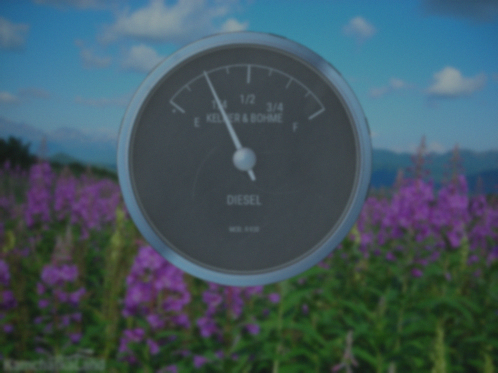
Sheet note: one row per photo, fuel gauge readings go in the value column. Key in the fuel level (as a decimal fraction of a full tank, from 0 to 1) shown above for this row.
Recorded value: 0.25
